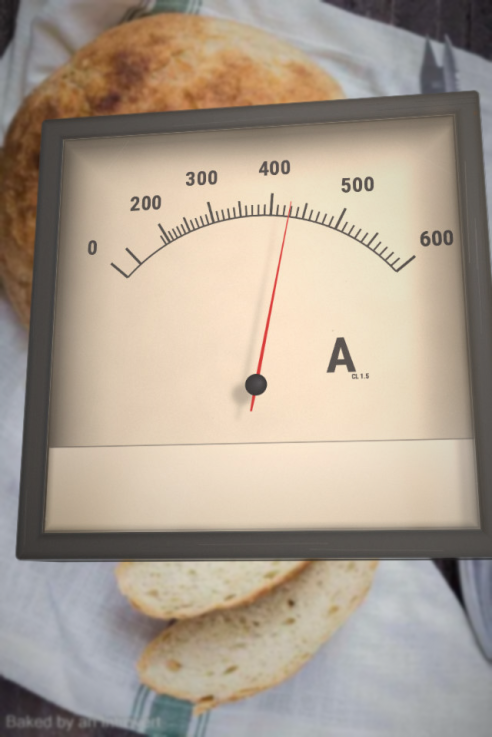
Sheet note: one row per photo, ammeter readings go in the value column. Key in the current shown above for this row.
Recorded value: 430 A
